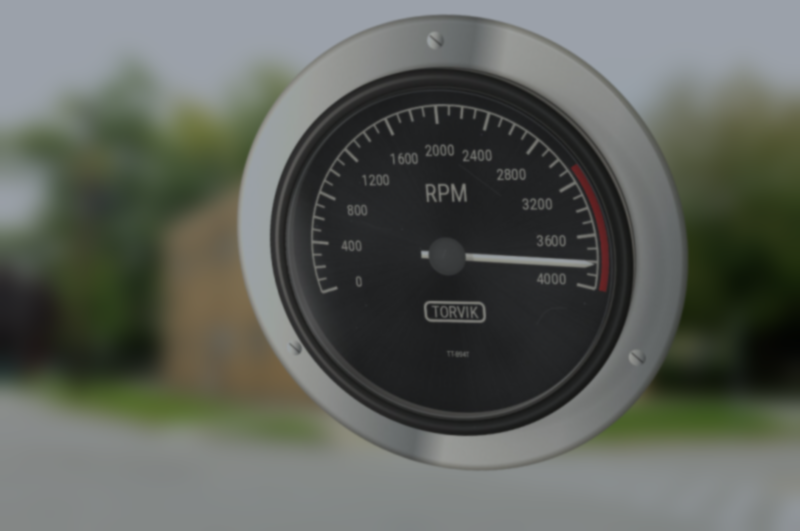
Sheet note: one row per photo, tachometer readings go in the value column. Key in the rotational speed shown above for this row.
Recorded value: 3800 rpm
